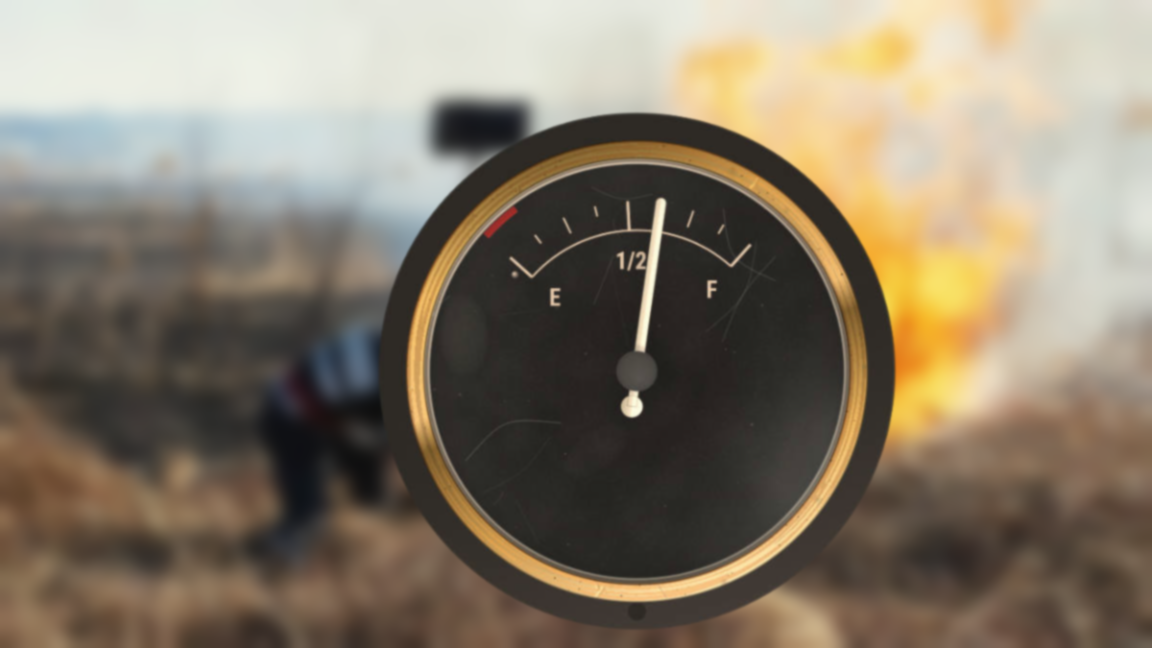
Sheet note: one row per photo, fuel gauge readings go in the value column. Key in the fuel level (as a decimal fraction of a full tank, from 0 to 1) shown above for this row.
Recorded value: 0.625
